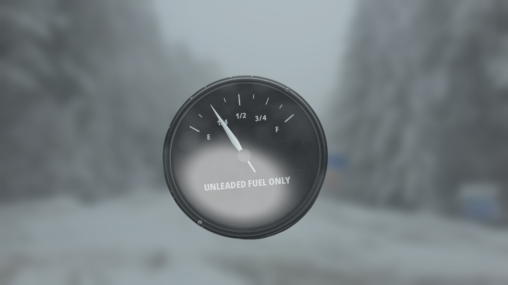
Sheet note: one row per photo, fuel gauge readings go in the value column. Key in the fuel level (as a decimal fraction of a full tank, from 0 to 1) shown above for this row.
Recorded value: 0.25
